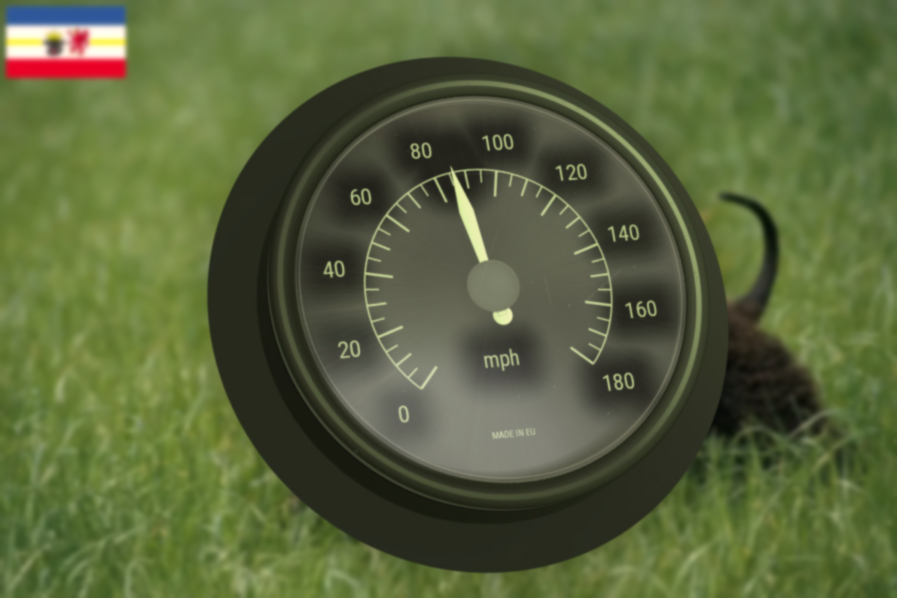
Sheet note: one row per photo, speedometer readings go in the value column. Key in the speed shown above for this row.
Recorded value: 85 mph
